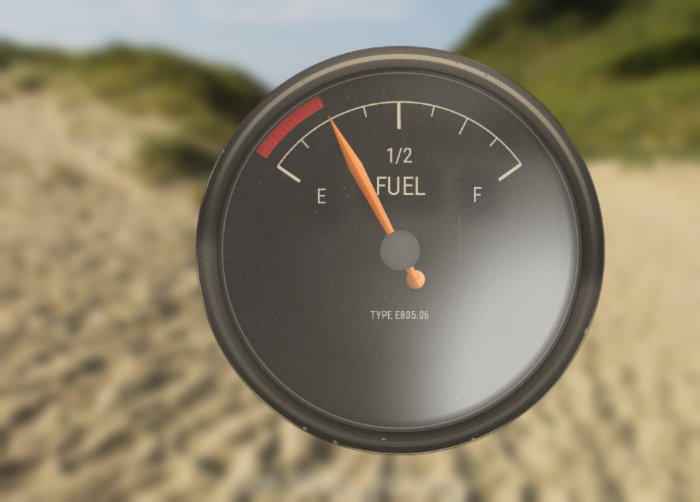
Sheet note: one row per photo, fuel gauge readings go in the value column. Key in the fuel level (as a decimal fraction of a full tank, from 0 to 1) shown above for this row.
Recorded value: 0.25
